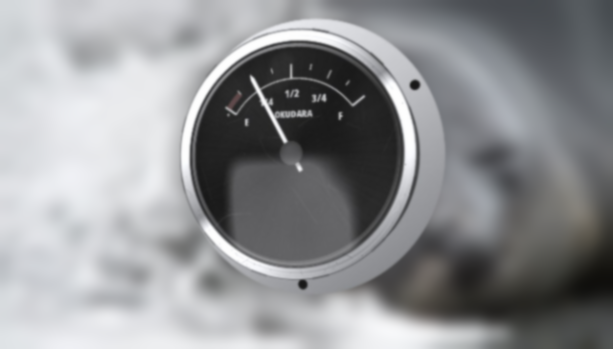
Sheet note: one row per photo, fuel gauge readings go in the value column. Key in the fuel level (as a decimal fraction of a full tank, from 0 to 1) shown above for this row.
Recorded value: 0.25
